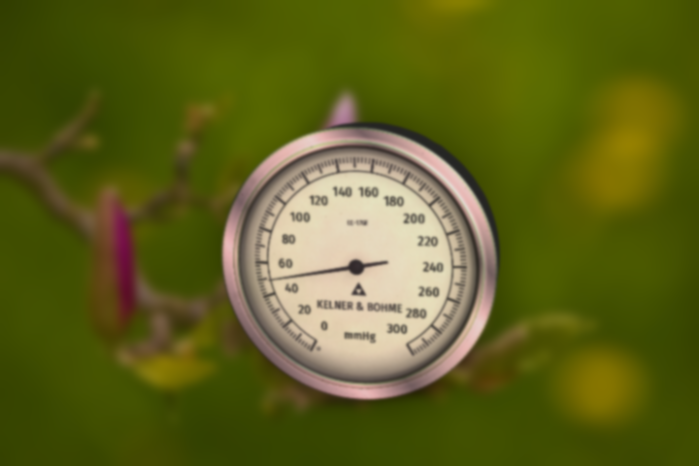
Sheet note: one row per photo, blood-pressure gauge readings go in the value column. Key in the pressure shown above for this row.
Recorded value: 50 mmHg
